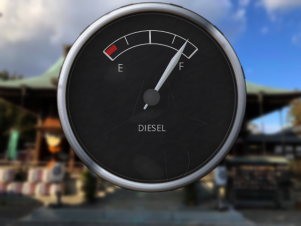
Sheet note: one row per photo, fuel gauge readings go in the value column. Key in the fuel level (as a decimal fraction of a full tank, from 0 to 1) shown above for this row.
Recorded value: 0.875
